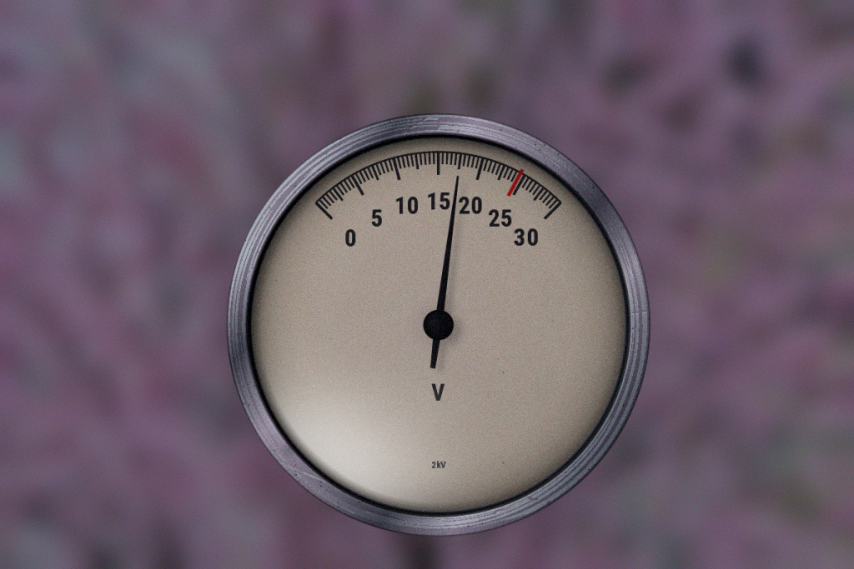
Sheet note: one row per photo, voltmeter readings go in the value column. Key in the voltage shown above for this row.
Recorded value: 17.5 V
